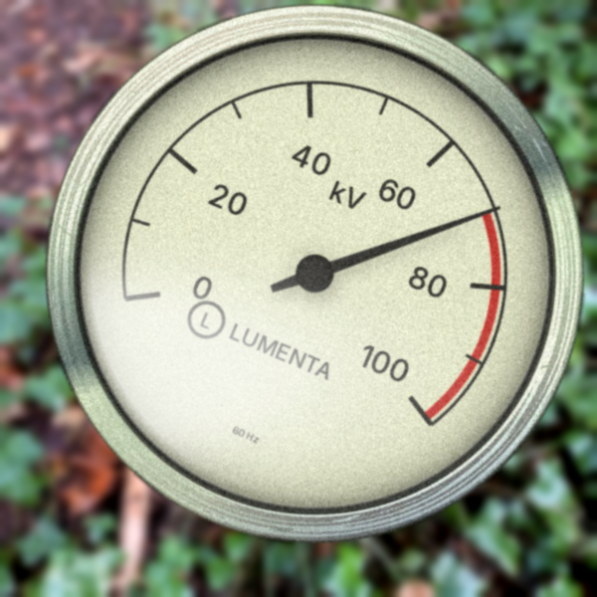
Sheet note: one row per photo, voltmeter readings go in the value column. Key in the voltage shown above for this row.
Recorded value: 70 kV
